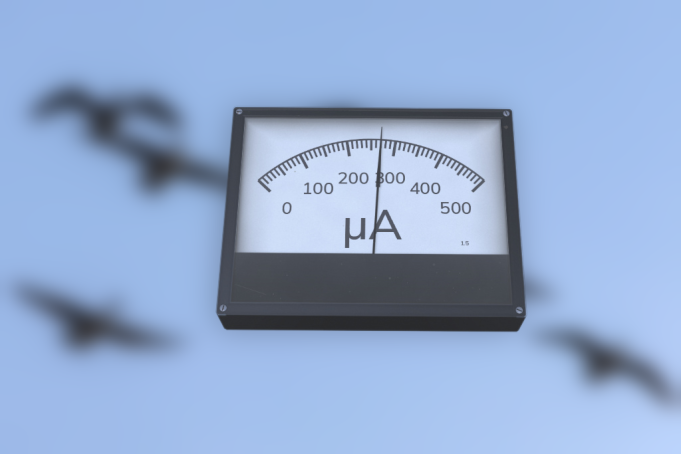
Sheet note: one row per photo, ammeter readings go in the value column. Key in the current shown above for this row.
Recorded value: 270 µA
